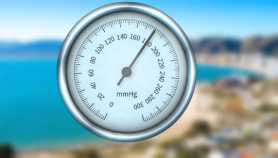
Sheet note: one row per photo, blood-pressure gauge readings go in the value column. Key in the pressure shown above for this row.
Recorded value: 180 mmHg
